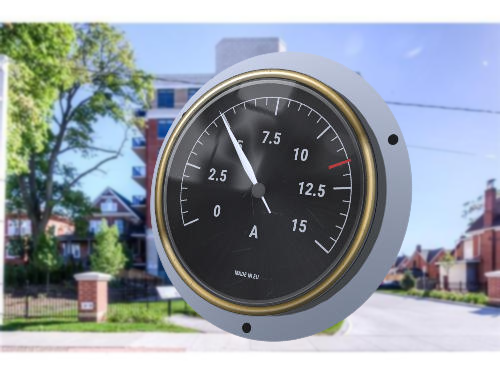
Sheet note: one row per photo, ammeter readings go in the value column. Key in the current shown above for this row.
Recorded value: 5 A
